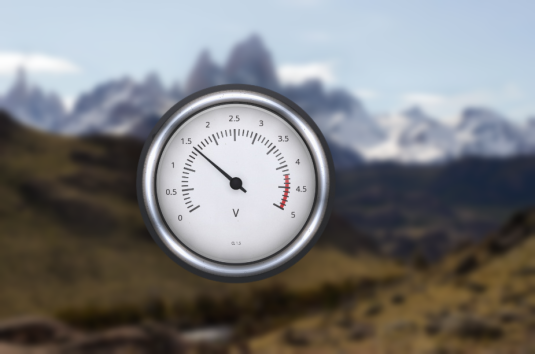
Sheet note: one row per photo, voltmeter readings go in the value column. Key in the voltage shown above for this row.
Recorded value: 1.5 V
